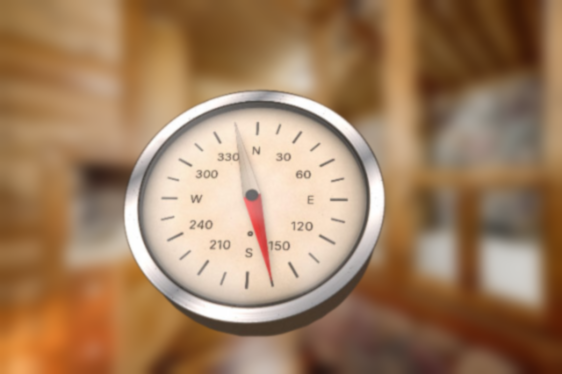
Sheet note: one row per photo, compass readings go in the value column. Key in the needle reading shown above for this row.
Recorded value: 165 °
